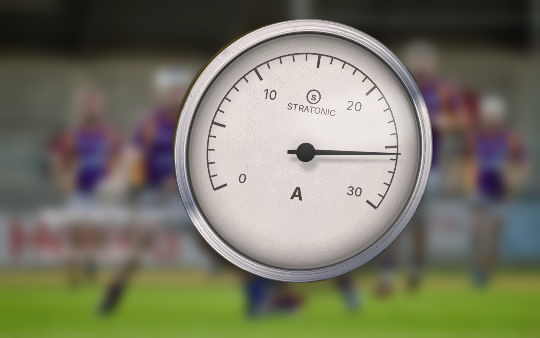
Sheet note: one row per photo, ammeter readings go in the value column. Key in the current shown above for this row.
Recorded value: 25.5 A
